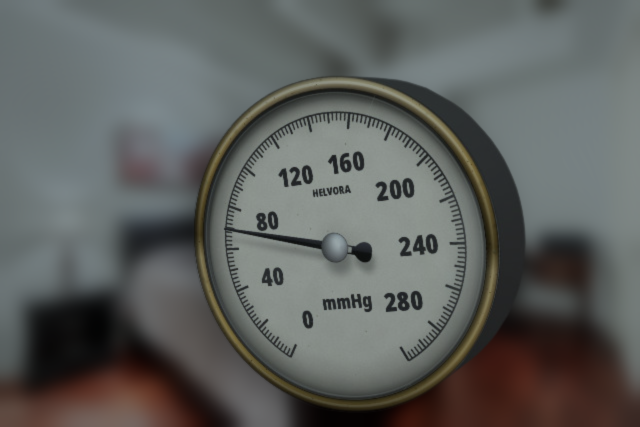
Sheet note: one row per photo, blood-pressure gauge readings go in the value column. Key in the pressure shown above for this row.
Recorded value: 70 mmHg
